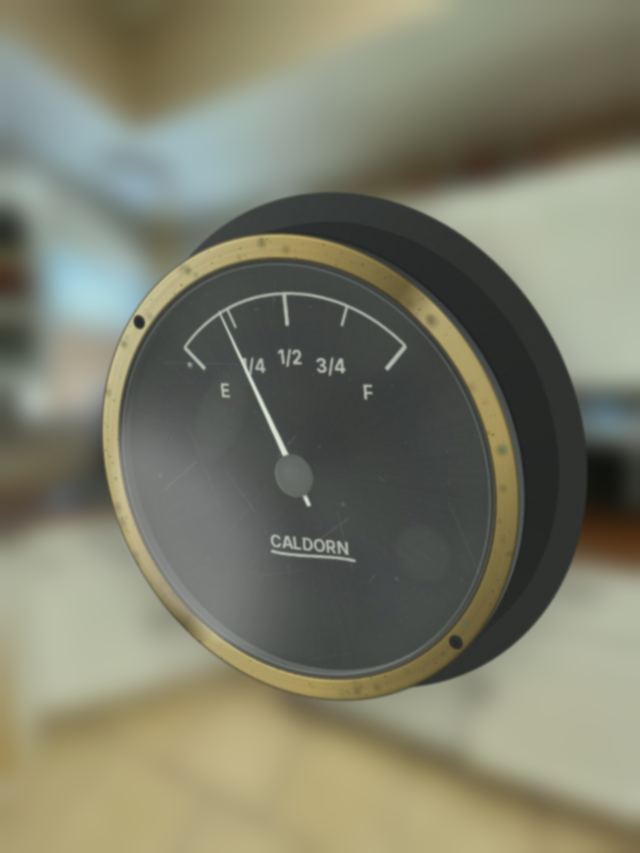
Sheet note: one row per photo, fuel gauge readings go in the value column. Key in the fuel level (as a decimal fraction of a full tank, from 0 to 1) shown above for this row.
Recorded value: 0.25
